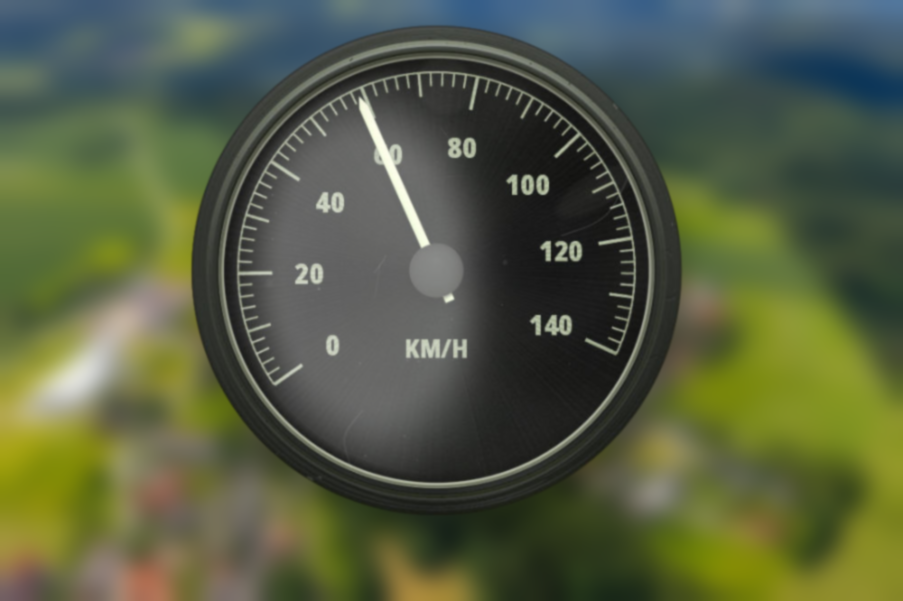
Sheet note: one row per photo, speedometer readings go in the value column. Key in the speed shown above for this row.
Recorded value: 59 km/h
